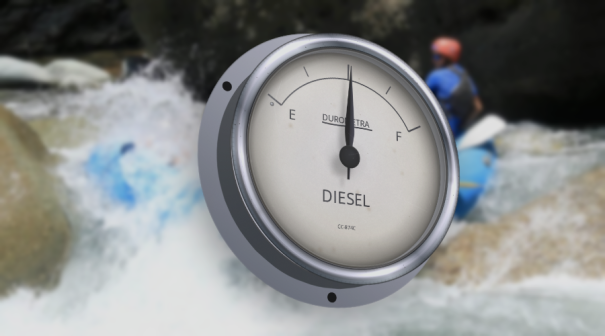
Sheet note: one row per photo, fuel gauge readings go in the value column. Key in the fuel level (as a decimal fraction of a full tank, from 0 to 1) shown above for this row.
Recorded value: 0.5
